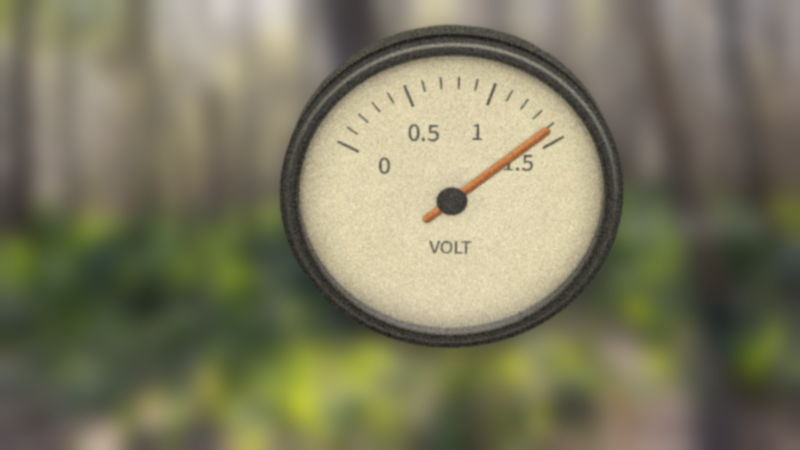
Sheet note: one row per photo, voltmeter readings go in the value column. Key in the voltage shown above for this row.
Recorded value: 1.4 V
